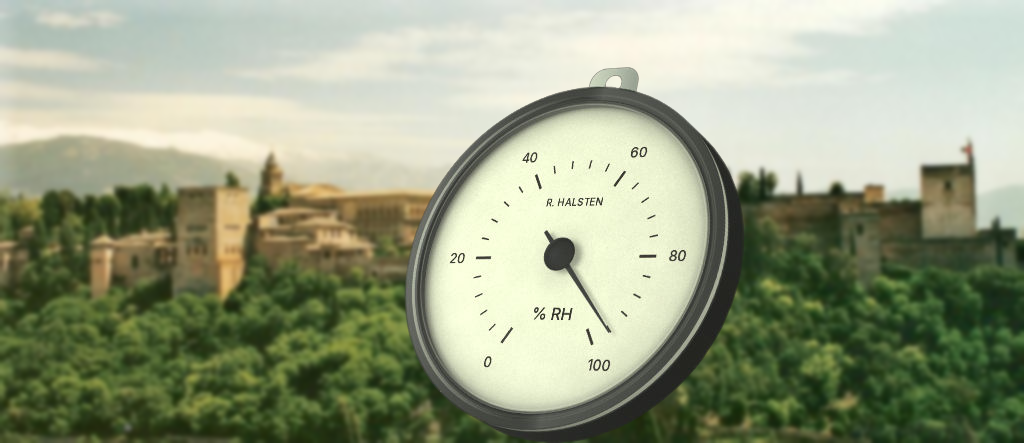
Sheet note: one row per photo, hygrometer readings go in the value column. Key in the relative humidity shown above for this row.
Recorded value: 96 %
